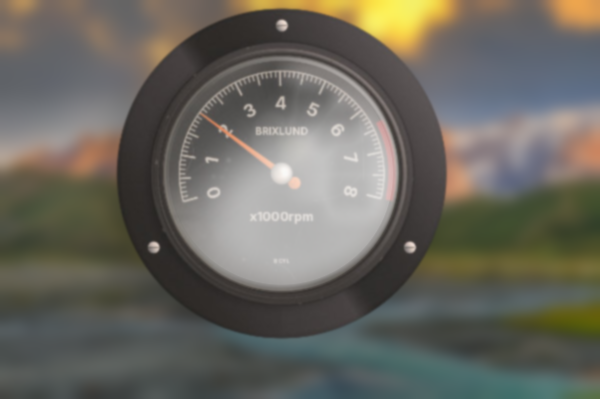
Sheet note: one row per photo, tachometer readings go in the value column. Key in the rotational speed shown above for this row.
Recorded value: 2000 rpm
